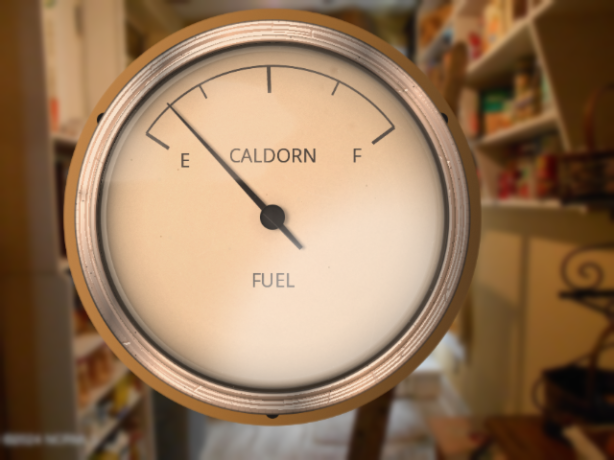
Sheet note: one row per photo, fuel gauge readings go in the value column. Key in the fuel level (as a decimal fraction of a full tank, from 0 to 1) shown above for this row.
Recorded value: 0.125
